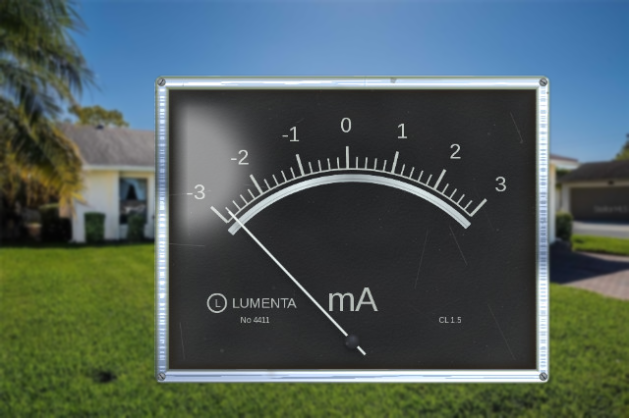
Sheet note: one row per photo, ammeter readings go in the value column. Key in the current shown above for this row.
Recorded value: -2.8 mA
